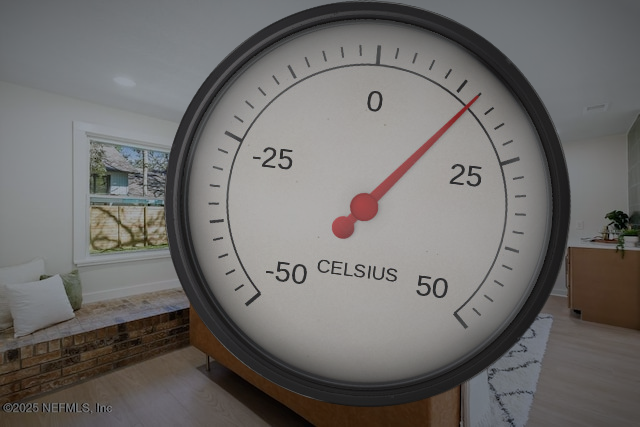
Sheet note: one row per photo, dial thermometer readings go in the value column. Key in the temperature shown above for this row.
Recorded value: 15 °C
